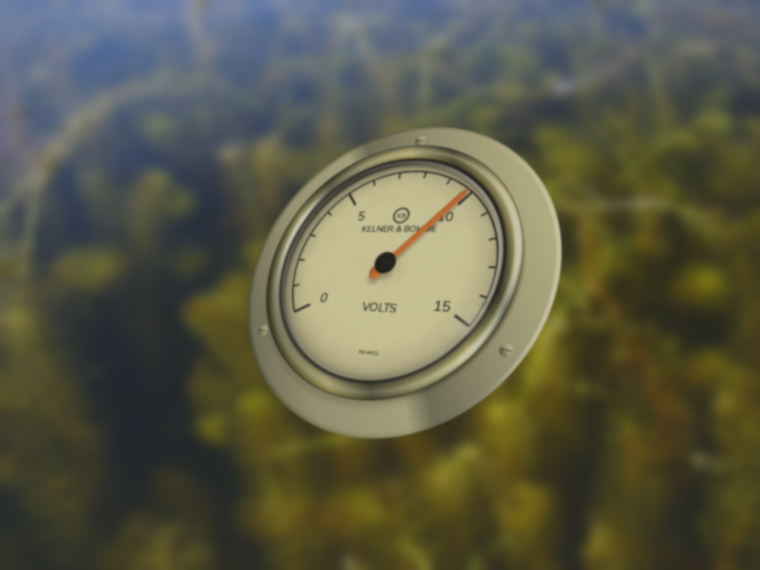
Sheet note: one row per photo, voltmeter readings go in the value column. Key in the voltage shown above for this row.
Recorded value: 10 V
